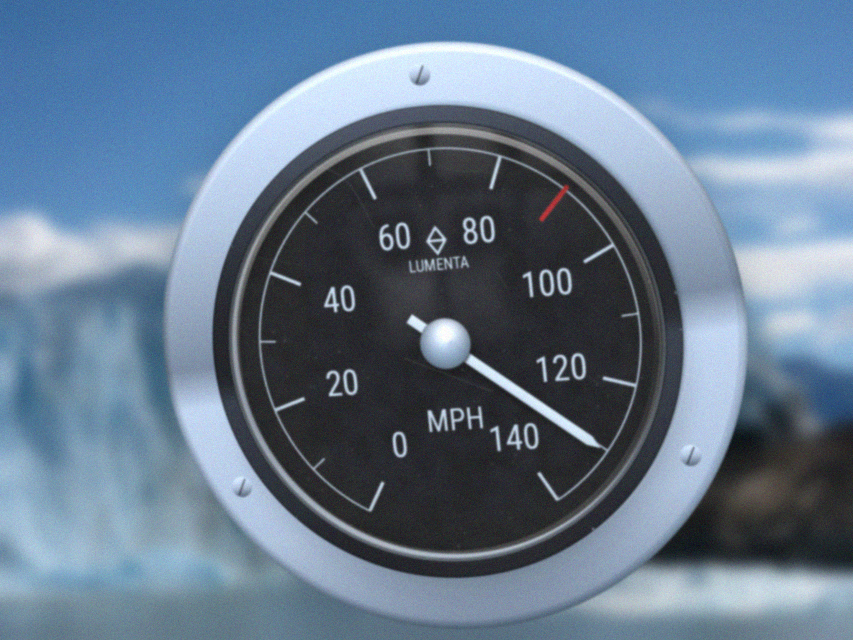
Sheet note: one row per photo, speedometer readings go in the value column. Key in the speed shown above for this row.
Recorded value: 130 mph
